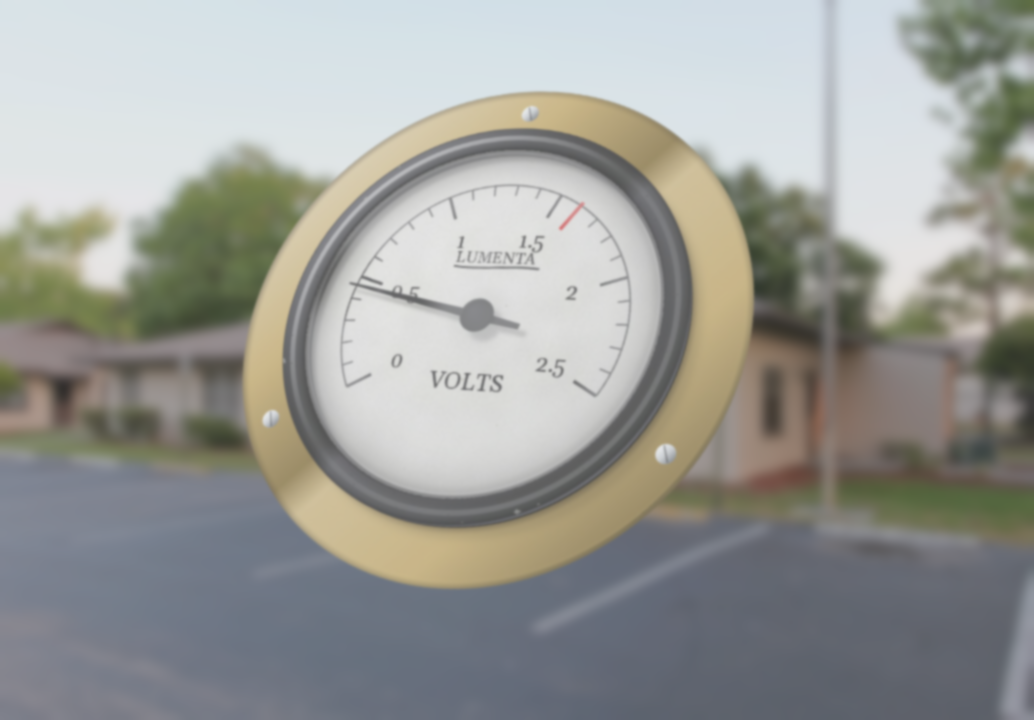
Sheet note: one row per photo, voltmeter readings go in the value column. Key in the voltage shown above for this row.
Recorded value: 0.45 V
